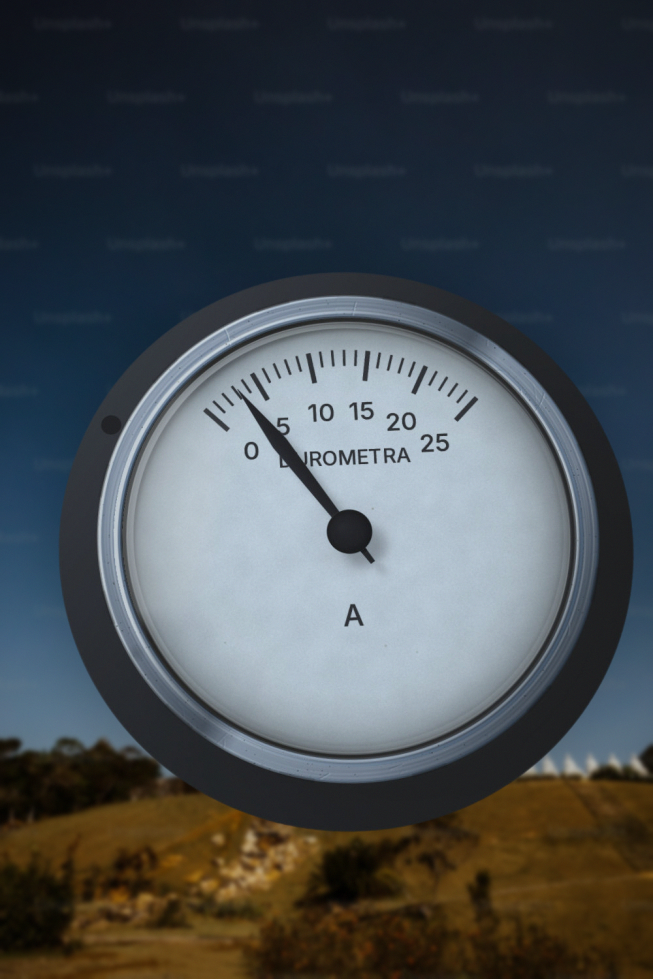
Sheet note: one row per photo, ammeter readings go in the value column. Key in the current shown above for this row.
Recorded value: 3 A
